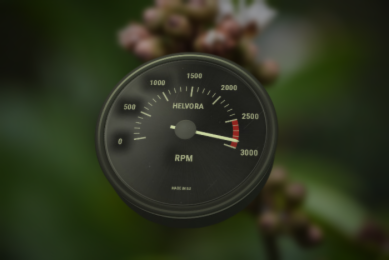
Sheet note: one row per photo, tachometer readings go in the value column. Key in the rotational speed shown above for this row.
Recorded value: 2900 rpm
